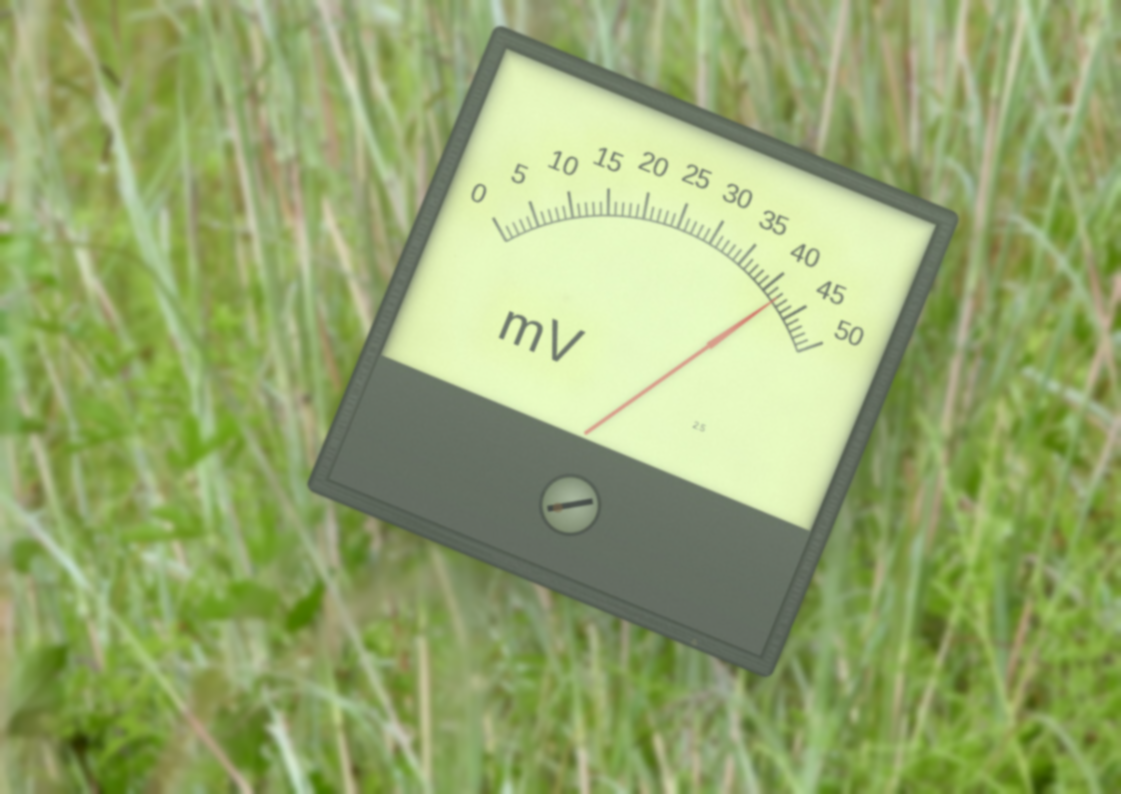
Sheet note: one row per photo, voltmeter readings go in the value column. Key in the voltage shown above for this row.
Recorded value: 42 mV
